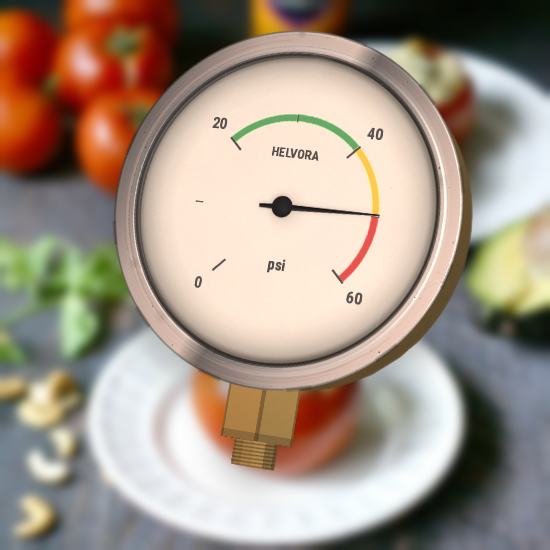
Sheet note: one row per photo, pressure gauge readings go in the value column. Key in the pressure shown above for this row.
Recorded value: 50 psi
